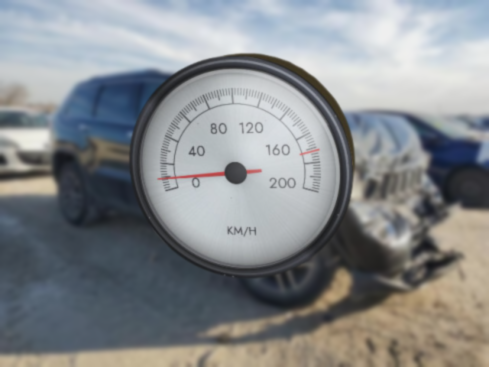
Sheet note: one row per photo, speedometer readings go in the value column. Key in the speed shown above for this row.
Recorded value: 10 km/h
